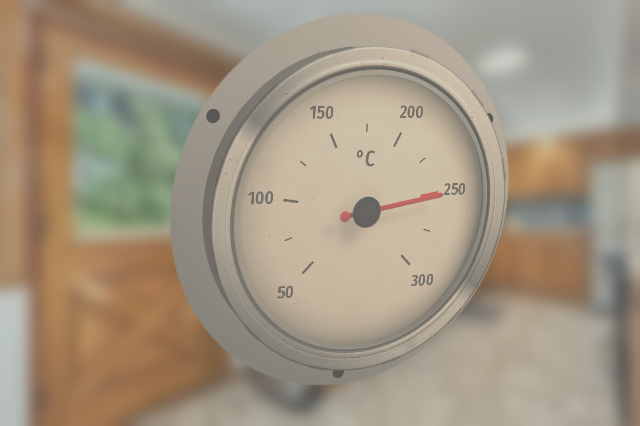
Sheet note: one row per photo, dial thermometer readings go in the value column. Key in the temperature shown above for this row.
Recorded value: 250 °C
